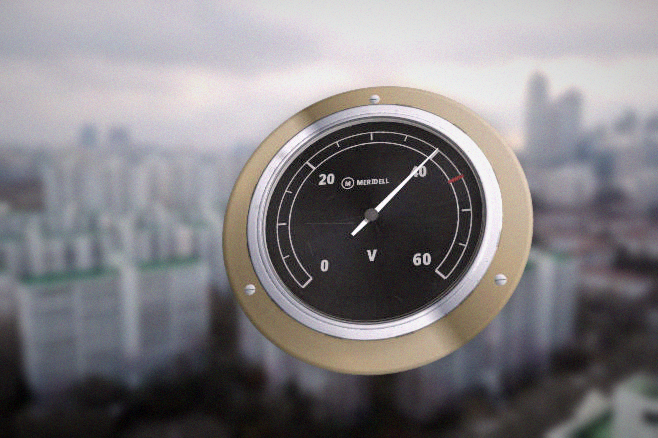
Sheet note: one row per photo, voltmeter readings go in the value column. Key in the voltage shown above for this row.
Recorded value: 40 V
